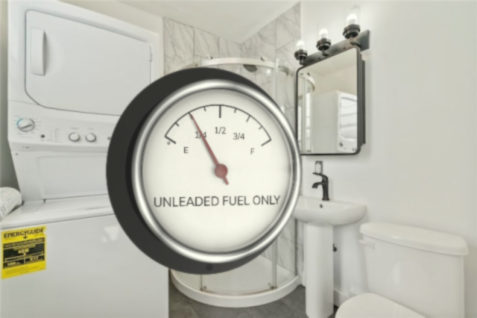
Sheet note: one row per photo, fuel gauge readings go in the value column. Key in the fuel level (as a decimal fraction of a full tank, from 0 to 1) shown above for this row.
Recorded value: 0.25
